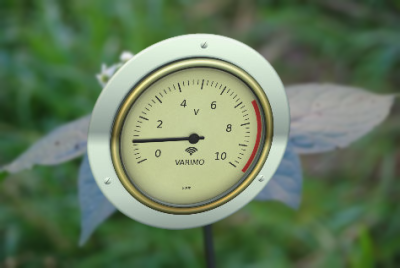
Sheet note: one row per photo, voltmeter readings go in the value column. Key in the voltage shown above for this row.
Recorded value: 1 V
